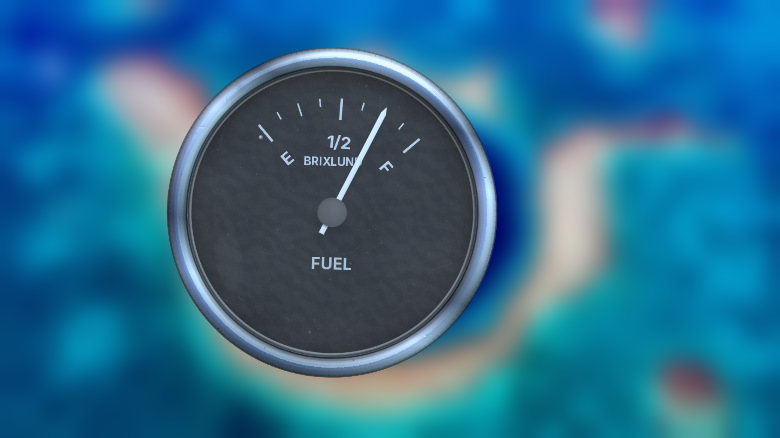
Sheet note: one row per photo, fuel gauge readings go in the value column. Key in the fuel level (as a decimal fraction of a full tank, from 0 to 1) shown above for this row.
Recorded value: 0.75
